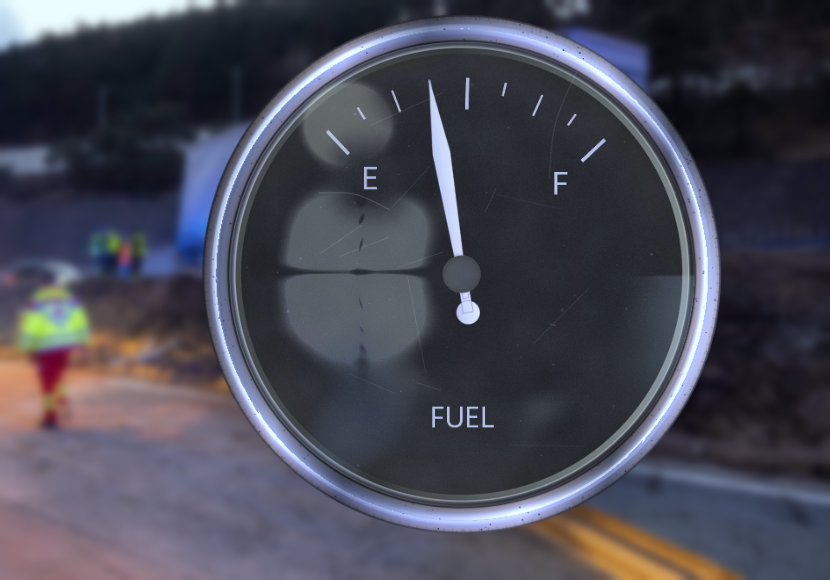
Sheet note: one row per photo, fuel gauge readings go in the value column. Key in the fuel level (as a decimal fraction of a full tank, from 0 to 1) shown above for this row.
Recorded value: 0.375
